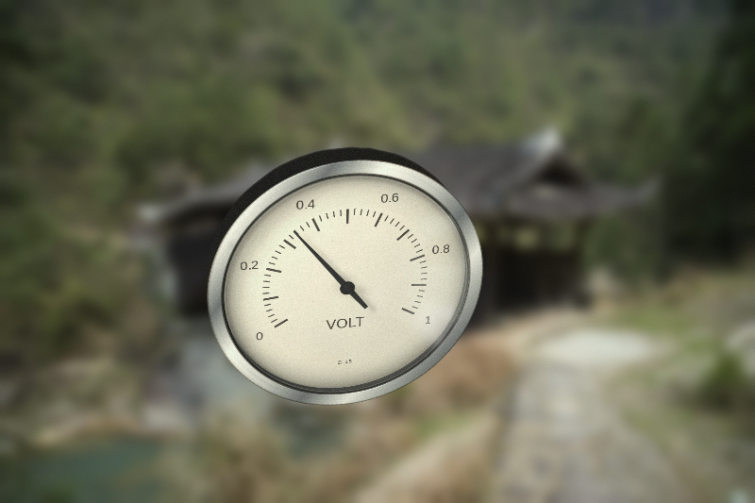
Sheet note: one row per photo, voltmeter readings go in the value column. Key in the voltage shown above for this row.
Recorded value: 0.34 V
